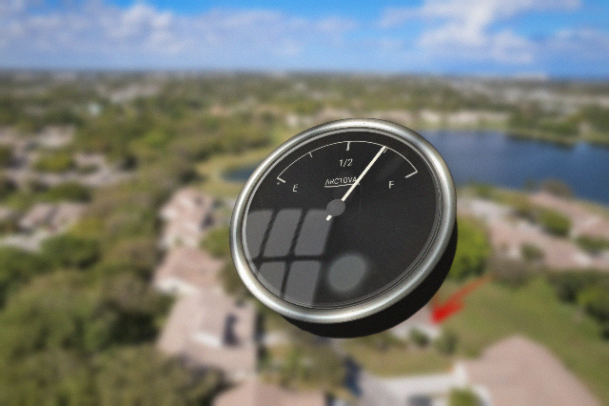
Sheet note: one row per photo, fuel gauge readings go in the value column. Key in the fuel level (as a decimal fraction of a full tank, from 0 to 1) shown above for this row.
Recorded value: 0.75
